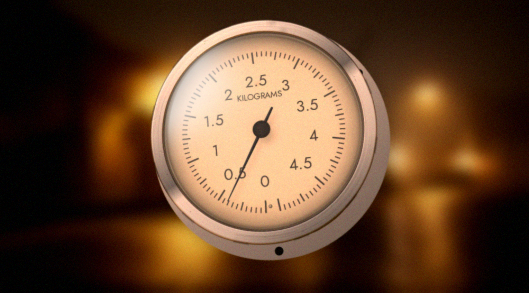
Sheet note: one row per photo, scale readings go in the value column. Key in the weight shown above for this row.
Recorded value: 0.4 kg
